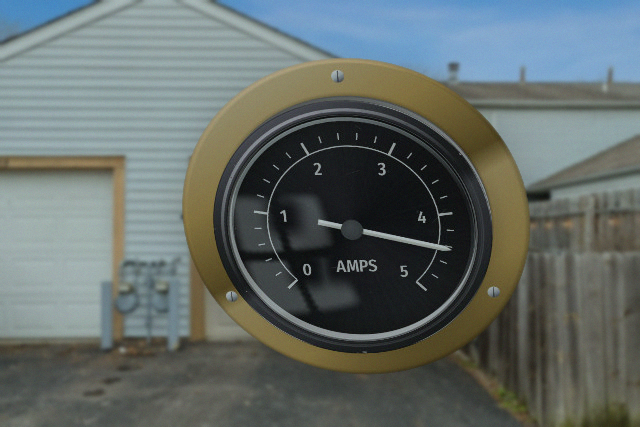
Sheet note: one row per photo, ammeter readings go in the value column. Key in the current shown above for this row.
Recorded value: 4.4 A
